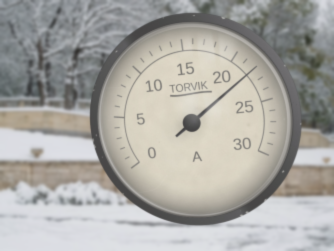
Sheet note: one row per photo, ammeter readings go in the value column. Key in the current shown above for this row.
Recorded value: 22 A
